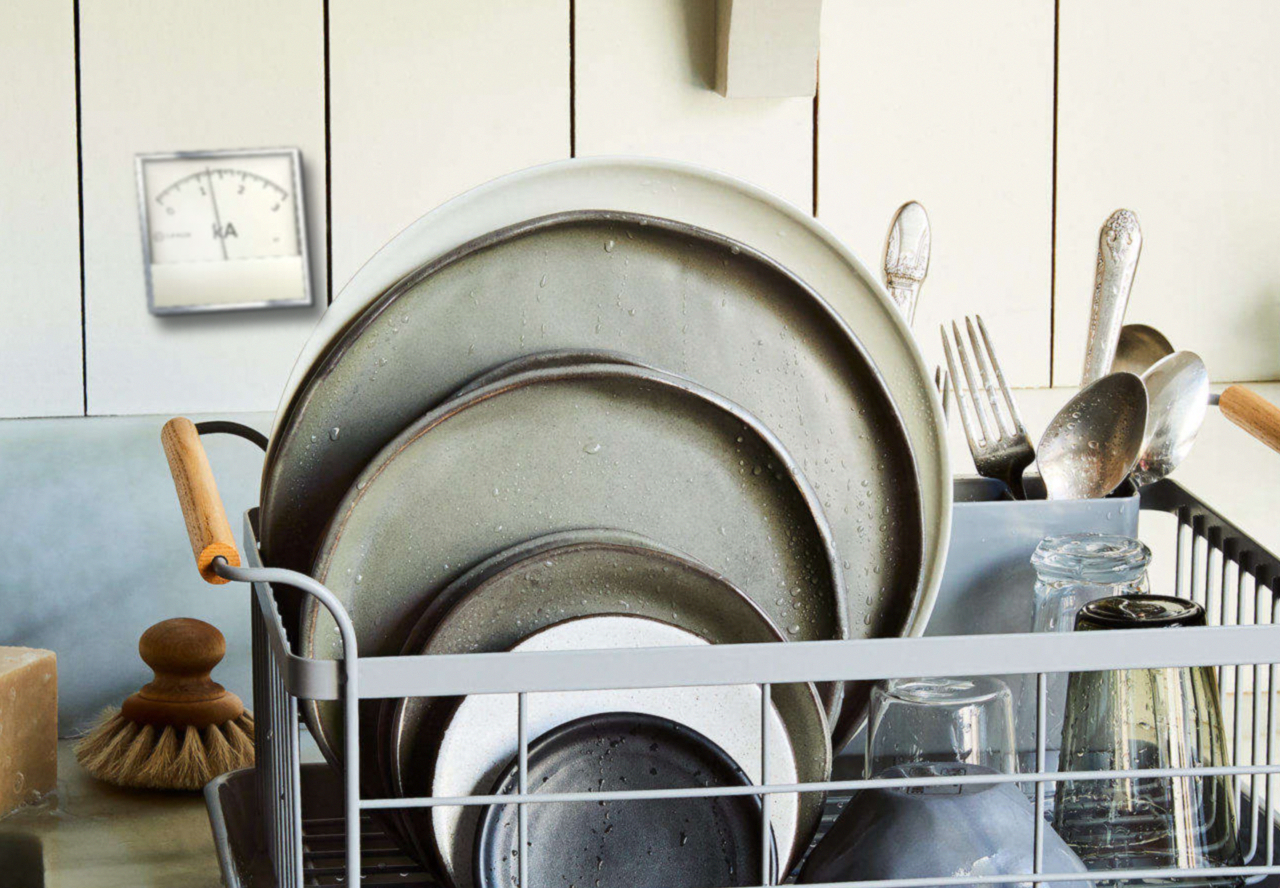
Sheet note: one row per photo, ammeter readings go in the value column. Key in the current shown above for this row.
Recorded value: 1.25 kA
